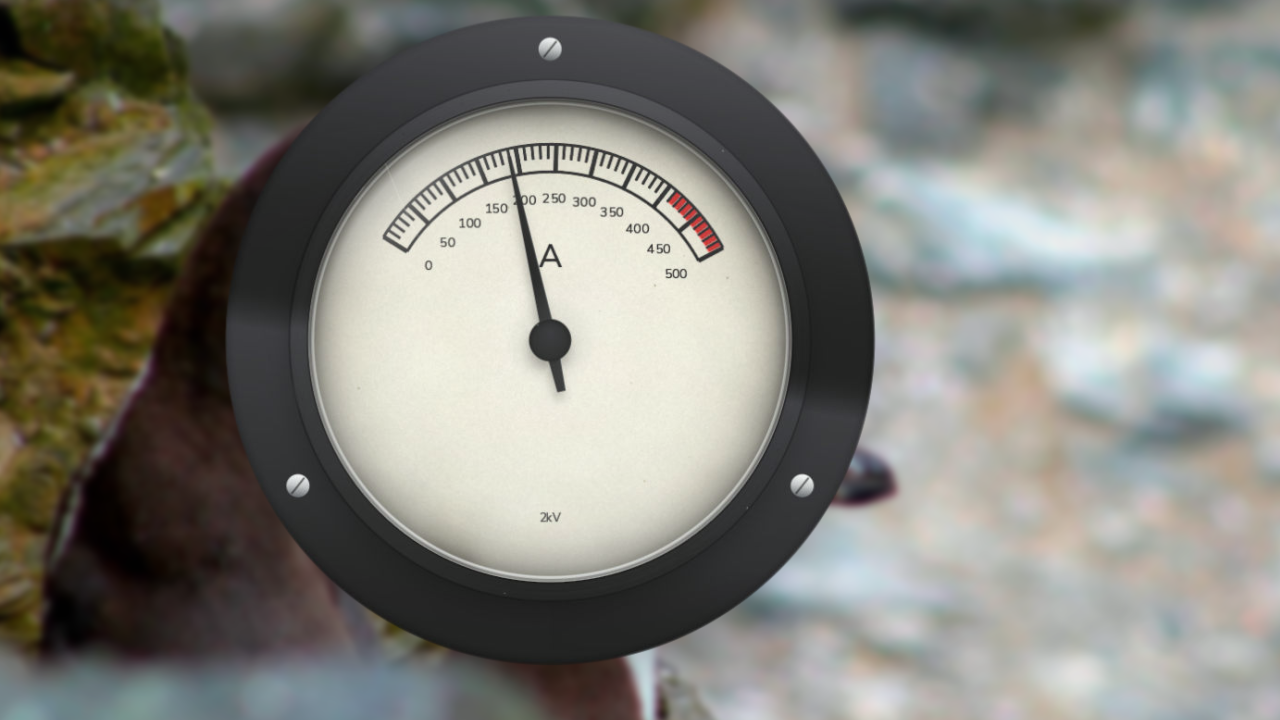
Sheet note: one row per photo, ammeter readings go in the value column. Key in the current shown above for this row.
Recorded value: 190 A
